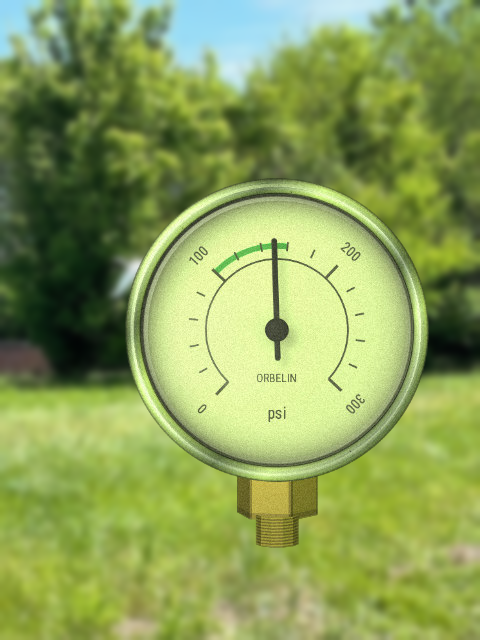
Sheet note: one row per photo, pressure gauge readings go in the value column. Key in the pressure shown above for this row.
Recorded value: 150 psi
